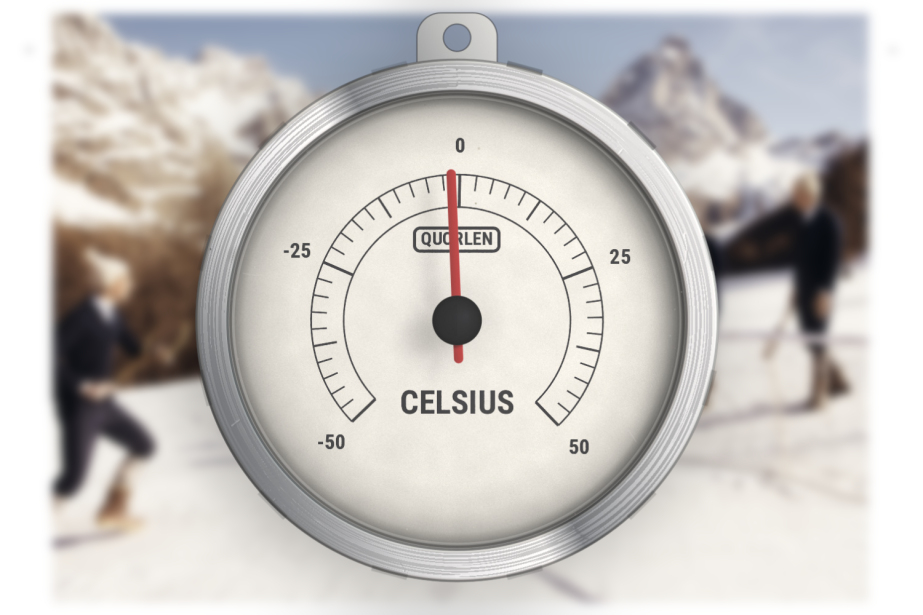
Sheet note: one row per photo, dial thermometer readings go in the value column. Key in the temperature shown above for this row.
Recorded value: -1.25 °C
